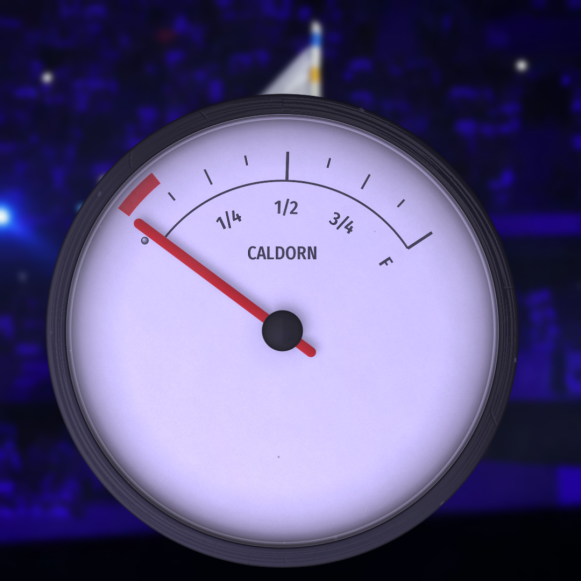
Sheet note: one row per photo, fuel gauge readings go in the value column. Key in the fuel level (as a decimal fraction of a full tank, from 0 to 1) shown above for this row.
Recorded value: 0
